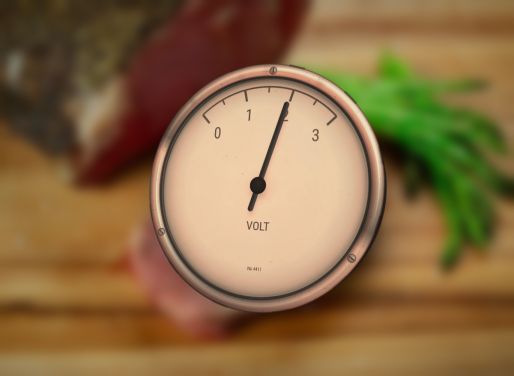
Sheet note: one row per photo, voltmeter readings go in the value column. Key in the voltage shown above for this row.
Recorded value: 2 V
